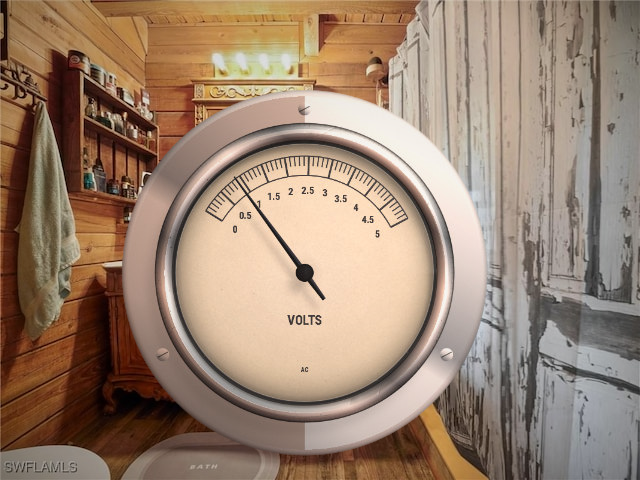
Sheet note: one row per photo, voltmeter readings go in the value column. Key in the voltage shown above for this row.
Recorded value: 0.9 V
